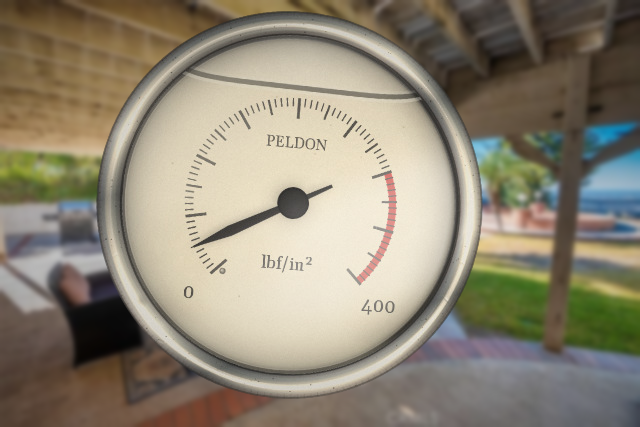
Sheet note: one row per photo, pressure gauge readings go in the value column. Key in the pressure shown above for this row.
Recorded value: 25 psi
